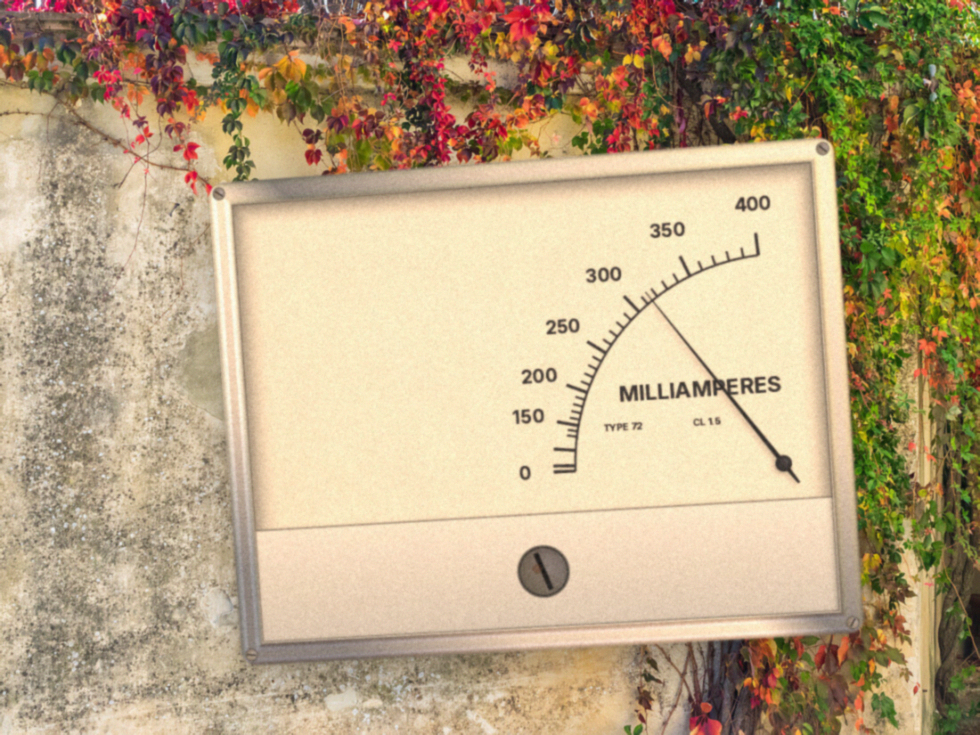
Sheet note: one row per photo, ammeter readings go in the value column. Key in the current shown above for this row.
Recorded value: 315 mA
